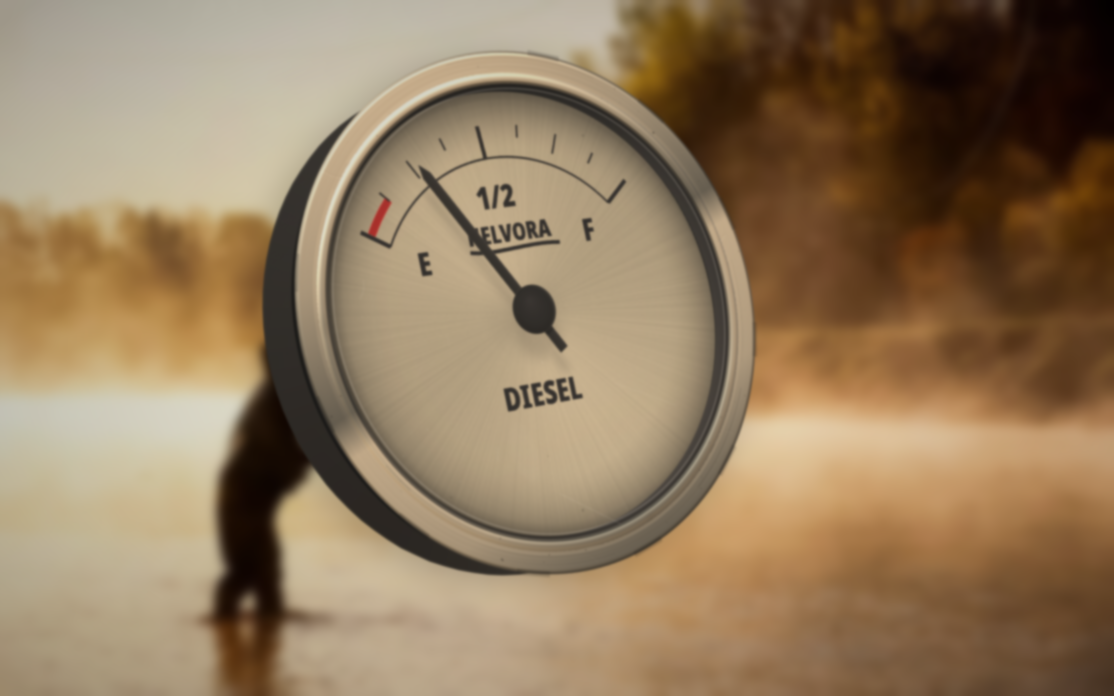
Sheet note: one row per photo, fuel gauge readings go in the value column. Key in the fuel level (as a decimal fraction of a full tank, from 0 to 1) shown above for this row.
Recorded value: 0.25
